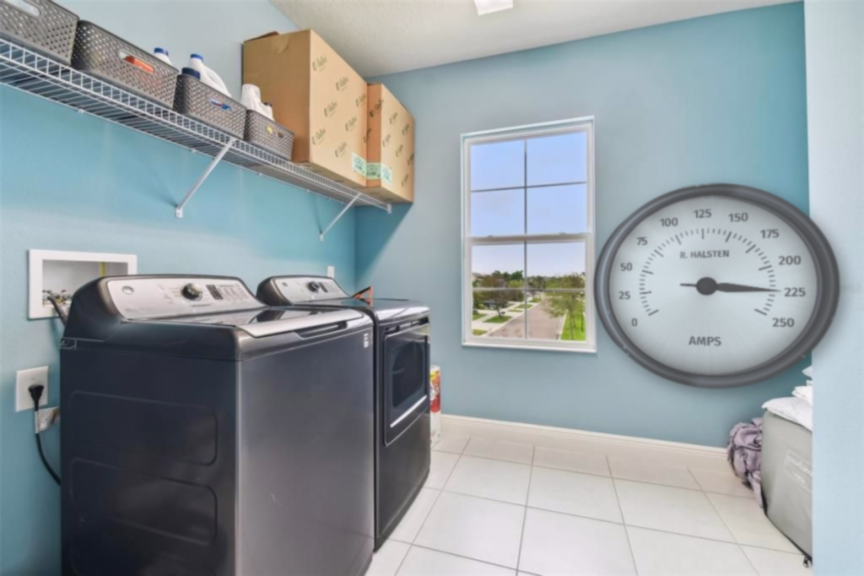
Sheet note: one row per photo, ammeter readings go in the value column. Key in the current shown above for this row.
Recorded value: 225 A
